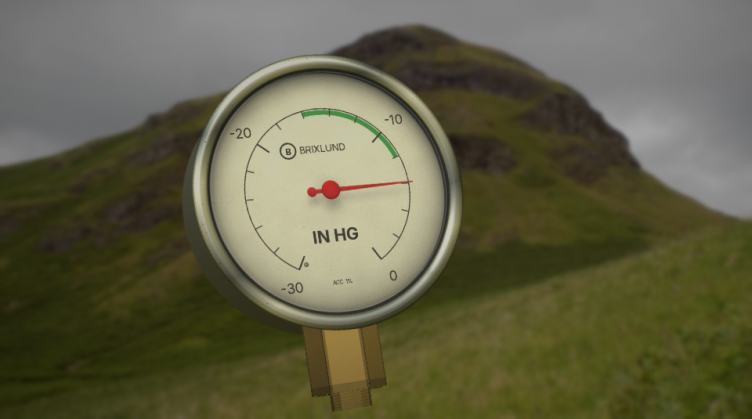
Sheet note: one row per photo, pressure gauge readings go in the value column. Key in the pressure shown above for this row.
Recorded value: -6 inHg
